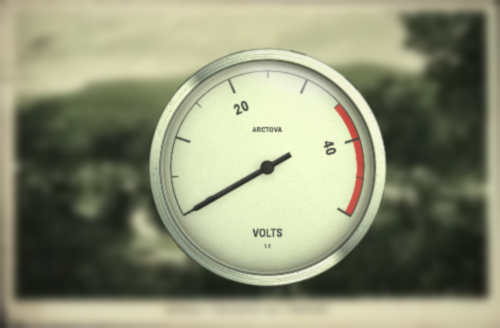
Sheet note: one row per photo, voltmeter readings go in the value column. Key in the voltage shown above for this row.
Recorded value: 0 V
